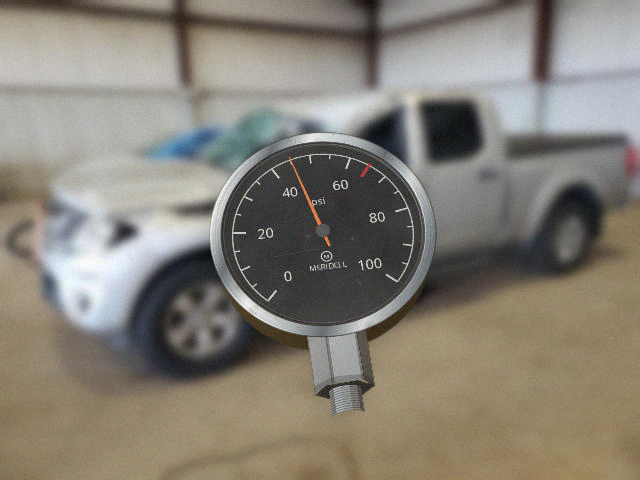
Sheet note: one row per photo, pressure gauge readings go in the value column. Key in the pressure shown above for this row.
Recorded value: 45 psi
